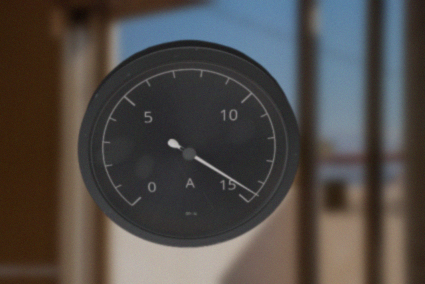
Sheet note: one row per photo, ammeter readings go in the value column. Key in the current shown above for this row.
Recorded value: 14.5 A
